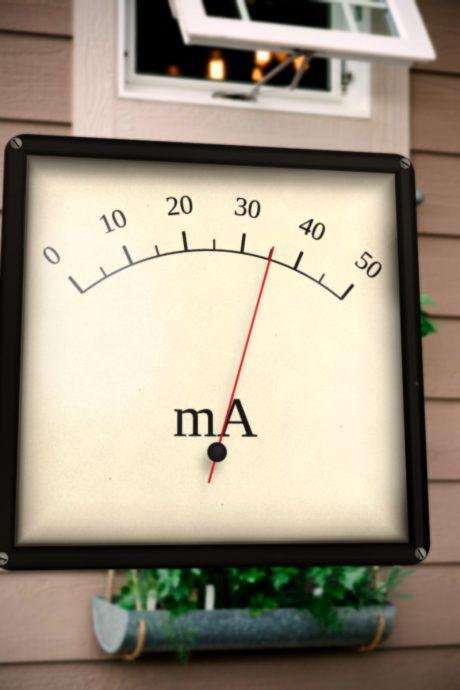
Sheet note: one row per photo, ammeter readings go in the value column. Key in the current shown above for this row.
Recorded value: 35 mA
